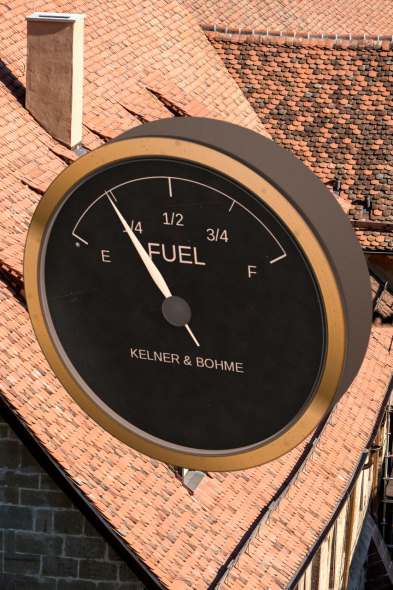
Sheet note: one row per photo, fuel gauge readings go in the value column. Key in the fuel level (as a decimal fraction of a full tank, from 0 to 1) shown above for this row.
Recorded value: 0.25
